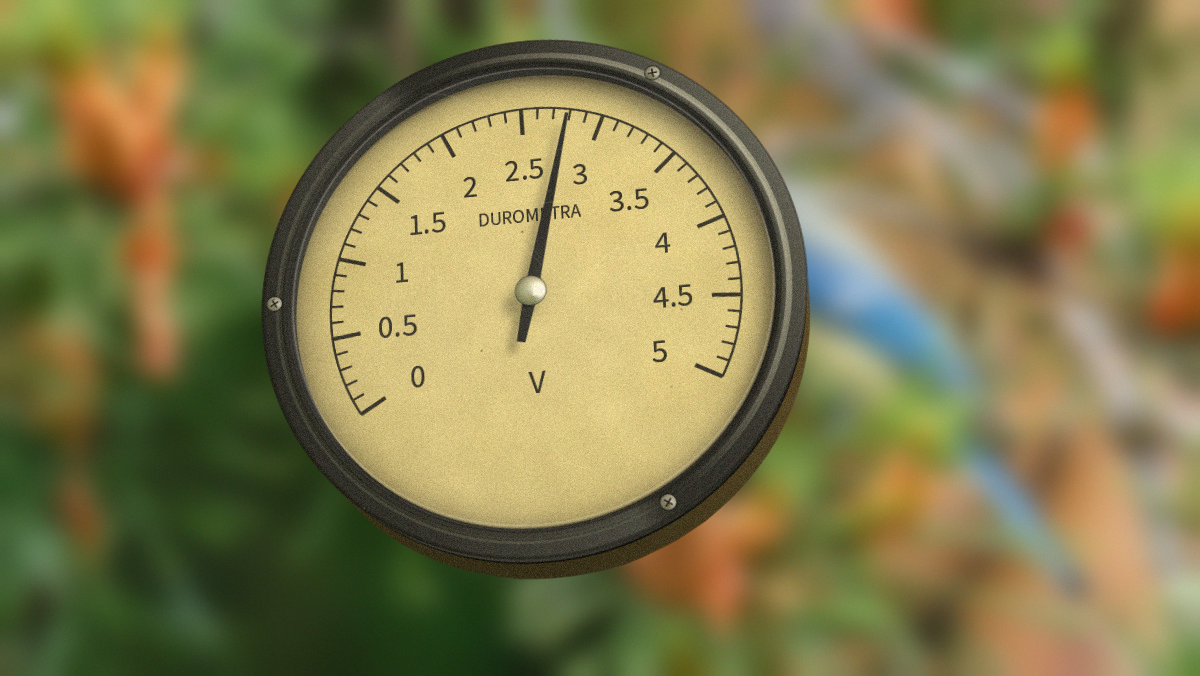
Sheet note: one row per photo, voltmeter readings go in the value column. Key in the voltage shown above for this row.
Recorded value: 2.8 V
